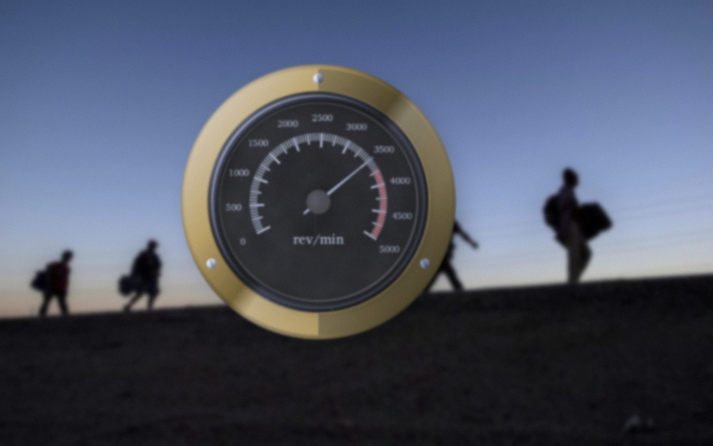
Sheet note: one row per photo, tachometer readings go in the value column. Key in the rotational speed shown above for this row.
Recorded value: 3500 rpm
